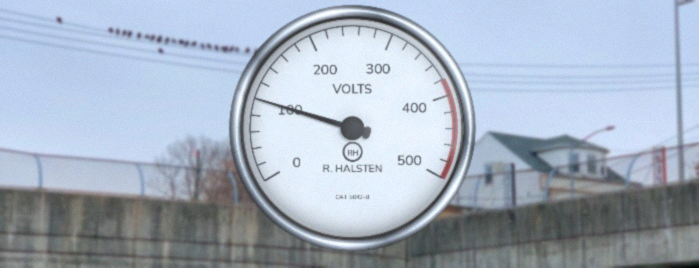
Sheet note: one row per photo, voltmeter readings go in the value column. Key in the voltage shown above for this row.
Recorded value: 100 V
